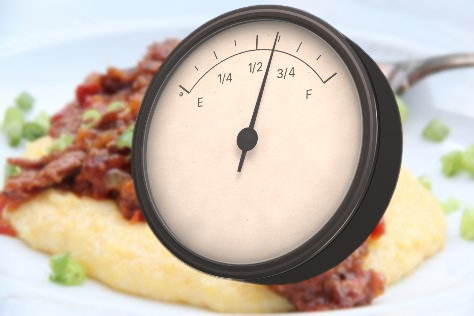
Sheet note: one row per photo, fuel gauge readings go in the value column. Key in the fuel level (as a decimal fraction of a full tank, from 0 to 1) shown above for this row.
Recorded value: 0.625
